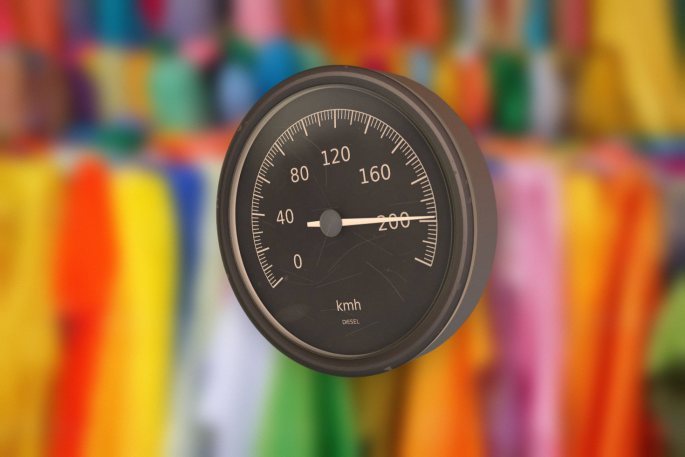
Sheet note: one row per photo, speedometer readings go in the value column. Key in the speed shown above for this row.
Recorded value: 198 km/h
